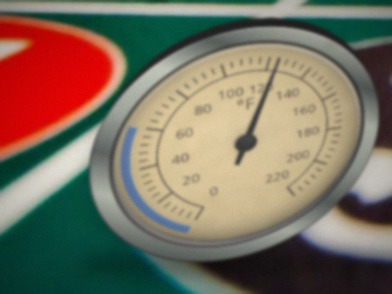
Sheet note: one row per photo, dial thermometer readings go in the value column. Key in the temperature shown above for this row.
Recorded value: 124 °F
